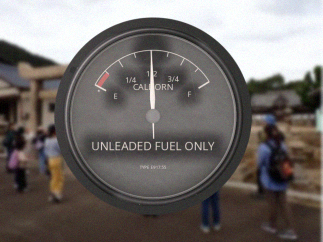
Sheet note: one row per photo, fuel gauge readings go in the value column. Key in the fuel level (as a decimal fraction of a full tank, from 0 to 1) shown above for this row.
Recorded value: 0.5
